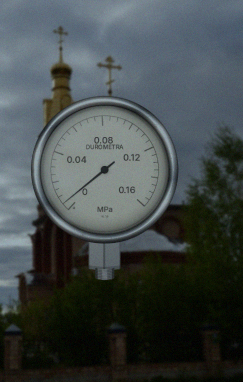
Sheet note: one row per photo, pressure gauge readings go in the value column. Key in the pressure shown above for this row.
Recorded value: 0.005 MPa
